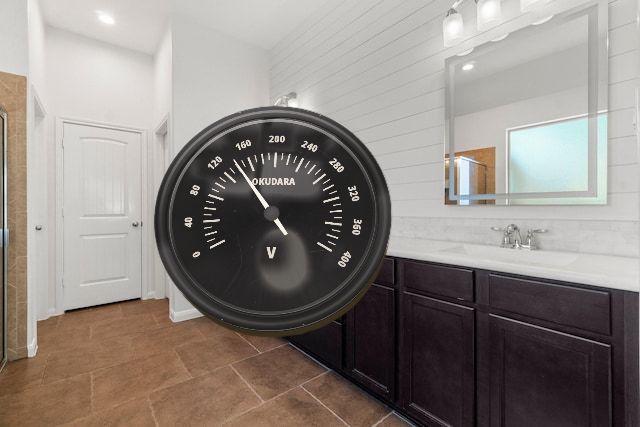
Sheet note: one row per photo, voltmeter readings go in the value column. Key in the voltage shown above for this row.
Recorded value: 140 V
